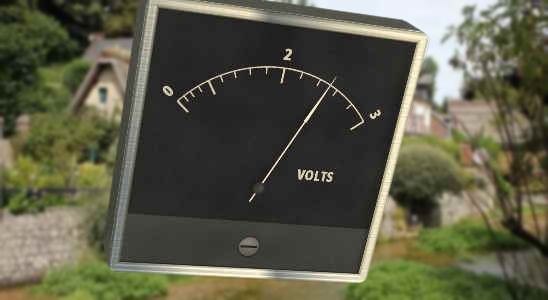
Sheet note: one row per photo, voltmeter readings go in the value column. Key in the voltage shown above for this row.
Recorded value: 2.5 V
